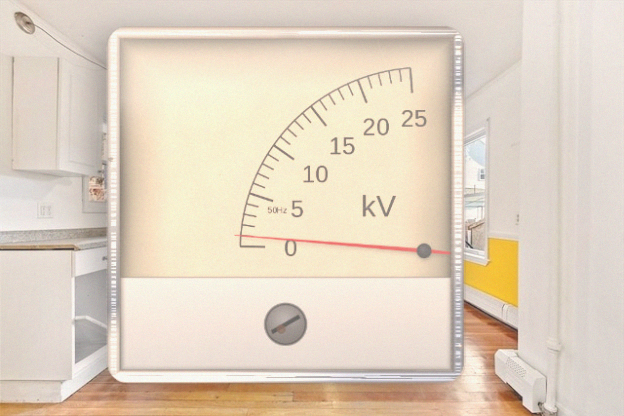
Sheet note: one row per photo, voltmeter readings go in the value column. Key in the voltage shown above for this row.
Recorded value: 1 kV
